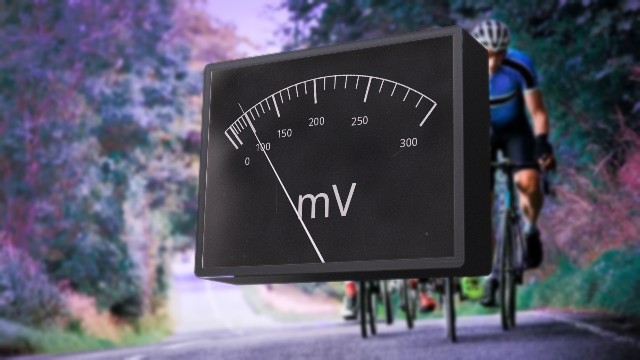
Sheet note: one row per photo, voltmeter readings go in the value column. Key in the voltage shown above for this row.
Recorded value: 100 mV
